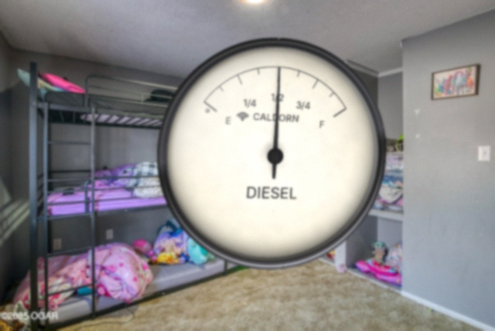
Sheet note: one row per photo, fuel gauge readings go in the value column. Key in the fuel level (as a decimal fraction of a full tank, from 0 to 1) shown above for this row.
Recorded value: 0.5
